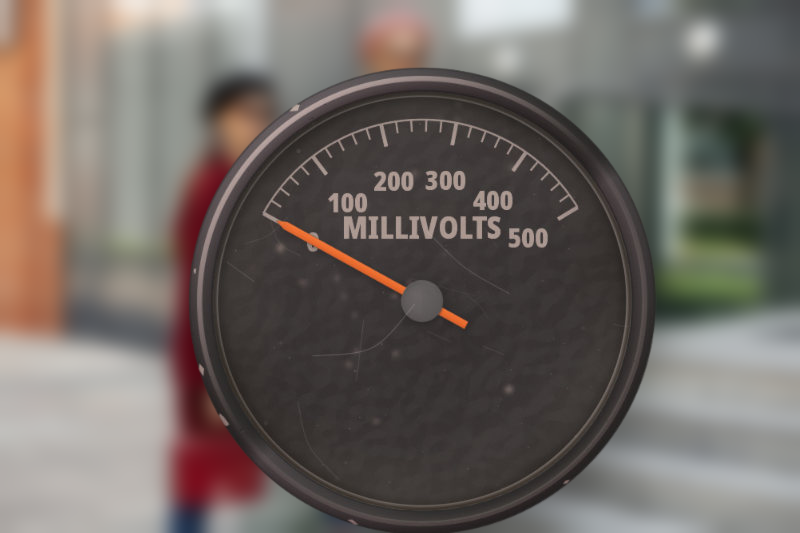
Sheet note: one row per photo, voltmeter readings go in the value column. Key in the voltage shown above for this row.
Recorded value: 0 mV
